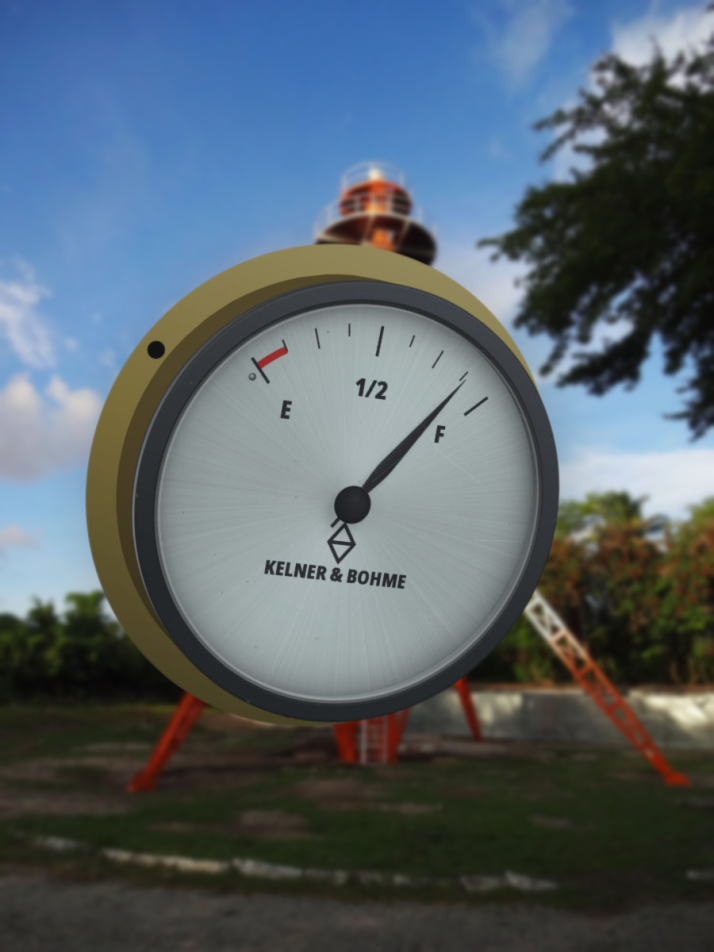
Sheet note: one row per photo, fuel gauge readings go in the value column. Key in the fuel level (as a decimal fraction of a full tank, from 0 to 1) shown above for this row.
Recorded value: 0.875
